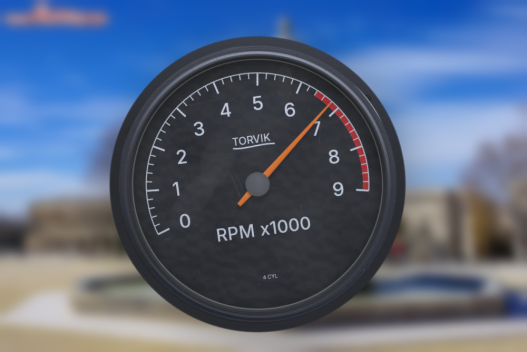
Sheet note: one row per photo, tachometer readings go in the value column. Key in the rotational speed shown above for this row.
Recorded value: 6800 rpm
